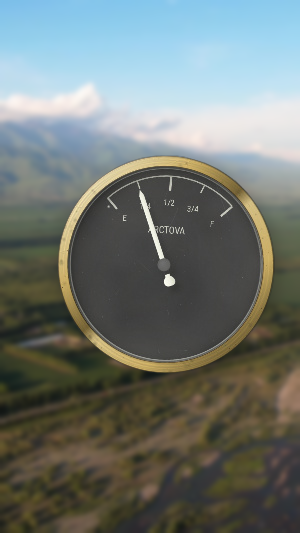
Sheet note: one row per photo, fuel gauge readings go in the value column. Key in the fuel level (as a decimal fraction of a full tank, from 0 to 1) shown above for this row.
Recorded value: 0.25
